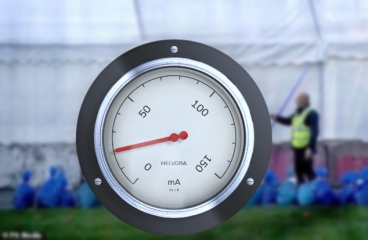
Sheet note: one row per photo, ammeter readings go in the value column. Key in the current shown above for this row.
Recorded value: 20 mA
